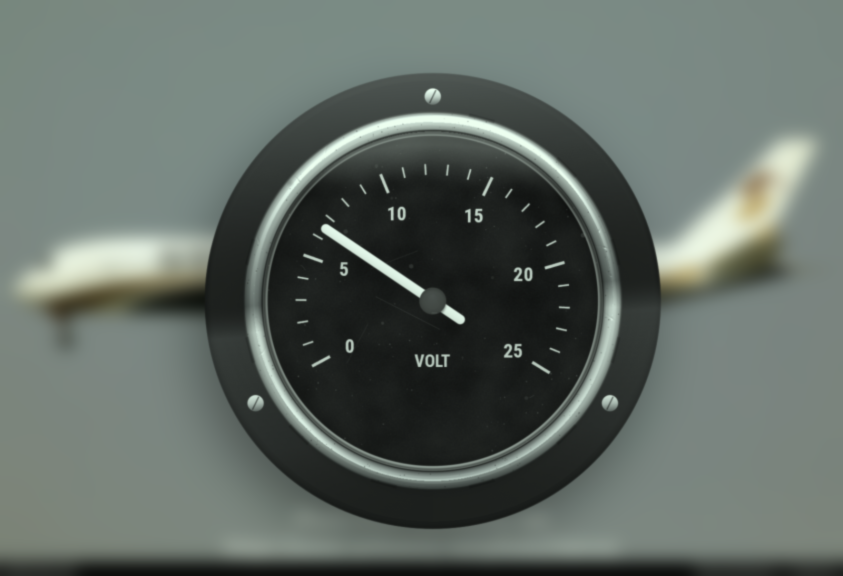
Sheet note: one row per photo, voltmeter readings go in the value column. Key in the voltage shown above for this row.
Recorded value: 6.5 V
